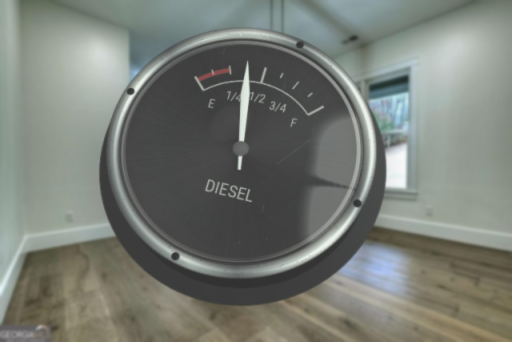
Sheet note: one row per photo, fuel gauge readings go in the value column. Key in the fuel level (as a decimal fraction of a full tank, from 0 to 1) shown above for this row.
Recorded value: 0.375
